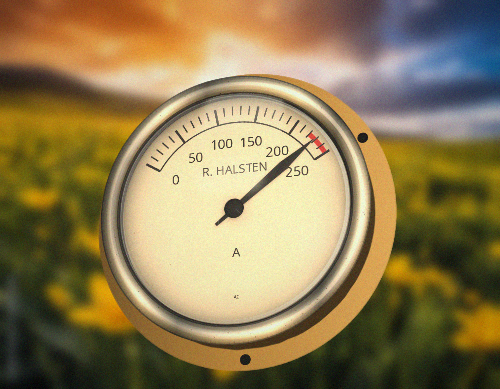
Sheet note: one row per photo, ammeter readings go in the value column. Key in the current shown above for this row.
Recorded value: 230 A
